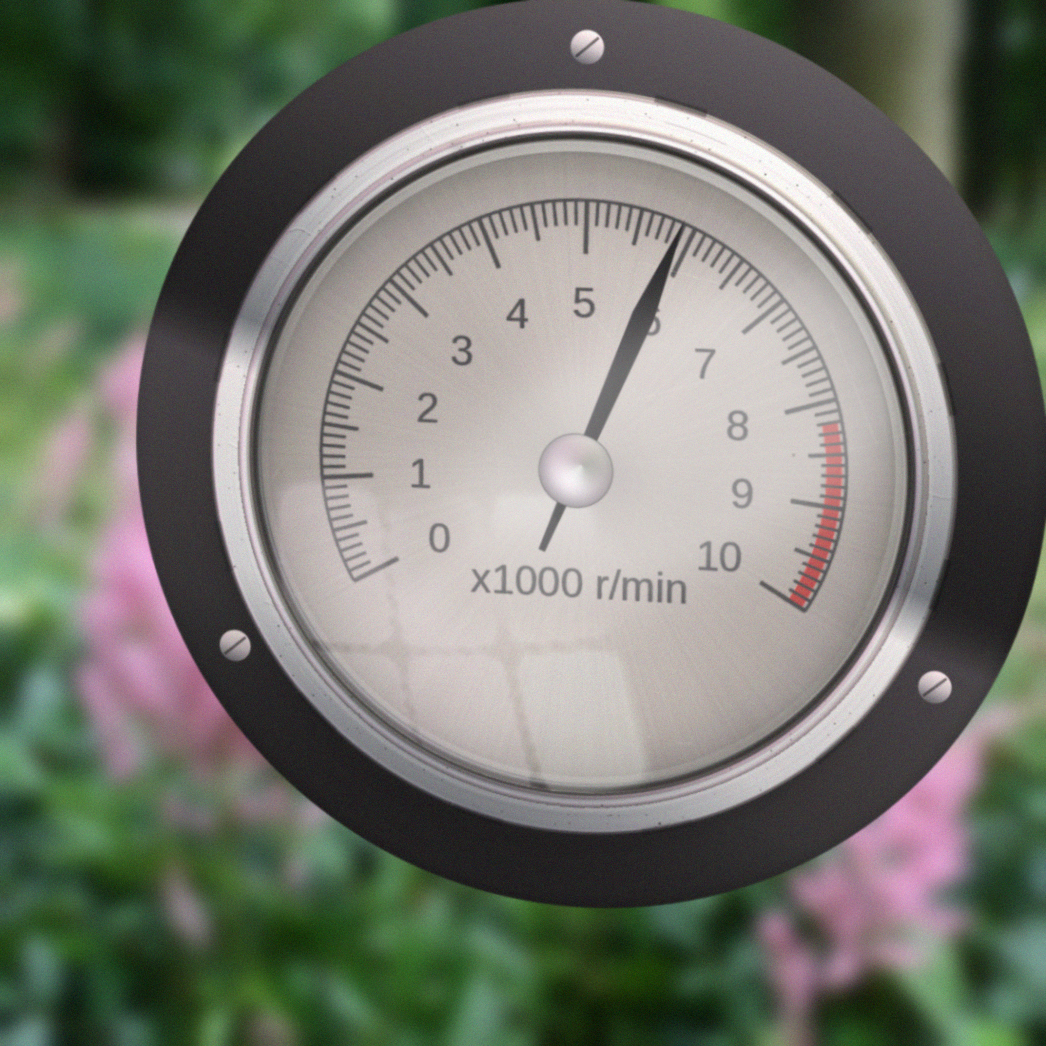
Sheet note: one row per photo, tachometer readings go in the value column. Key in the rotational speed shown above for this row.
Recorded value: 5900 rpm
